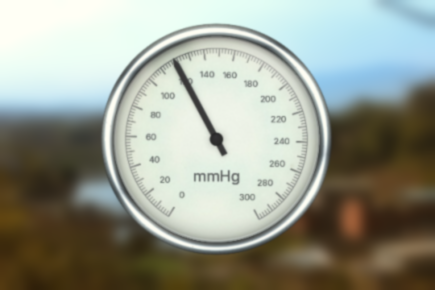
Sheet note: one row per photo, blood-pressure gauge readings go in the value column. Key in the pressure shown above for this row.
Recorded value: 120 mmHg
